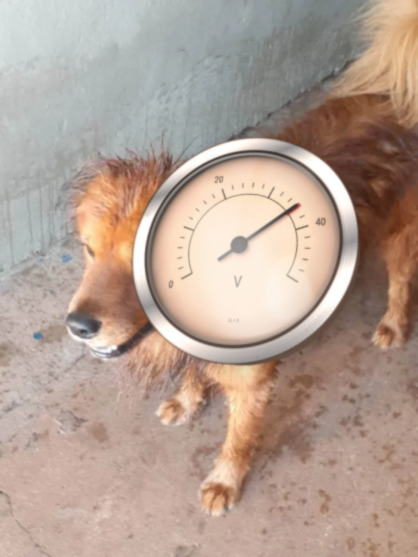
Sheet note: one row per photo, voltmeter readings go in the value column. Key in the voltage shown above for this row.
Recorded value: 36 V
